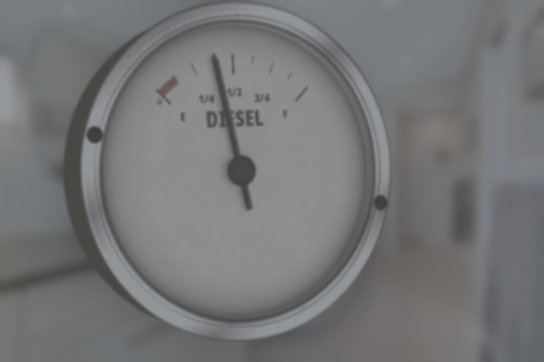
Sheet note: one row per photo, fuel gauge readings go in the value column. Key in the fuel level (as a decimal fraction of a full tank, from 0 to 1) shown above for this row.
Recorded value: 0.375
